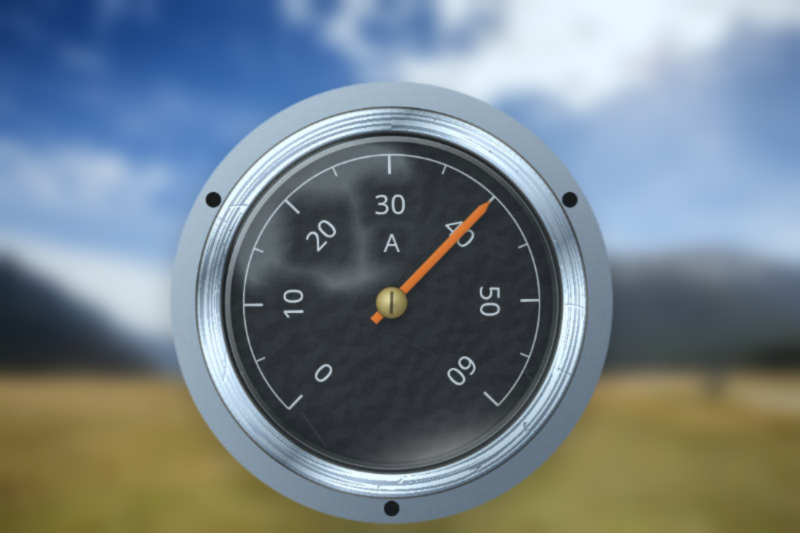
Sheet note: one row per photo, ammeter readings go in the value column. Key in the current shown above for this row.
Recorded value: 40 A
